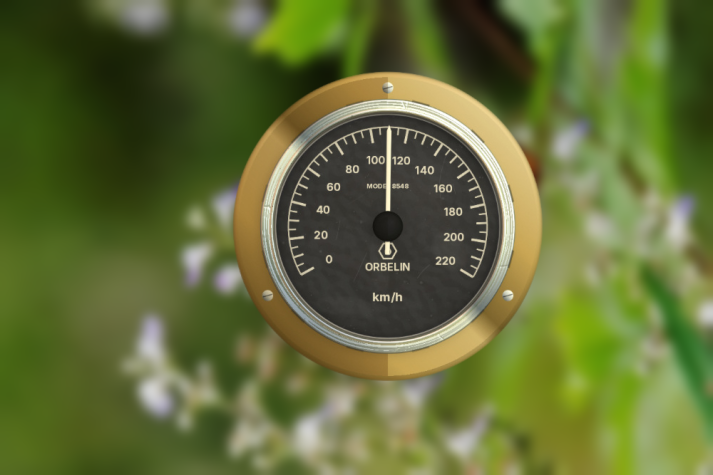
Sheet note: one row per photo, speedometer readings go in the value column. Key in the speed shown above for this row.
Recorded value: 110 km/h
